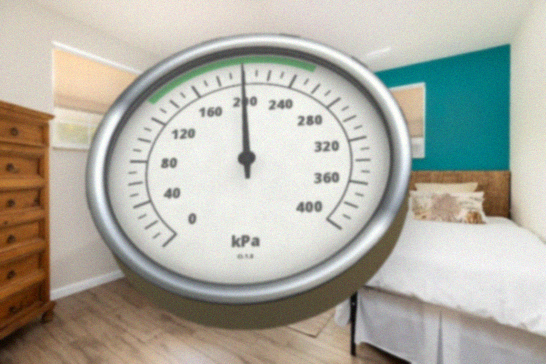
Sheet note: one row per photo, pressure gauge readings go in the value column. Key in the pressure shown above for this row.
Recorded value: 200 kPa
